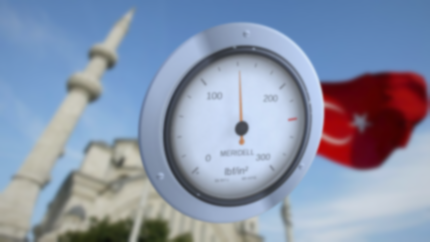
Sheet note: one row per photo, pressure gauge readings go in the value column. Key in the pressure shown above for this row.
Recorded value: 140 psi
